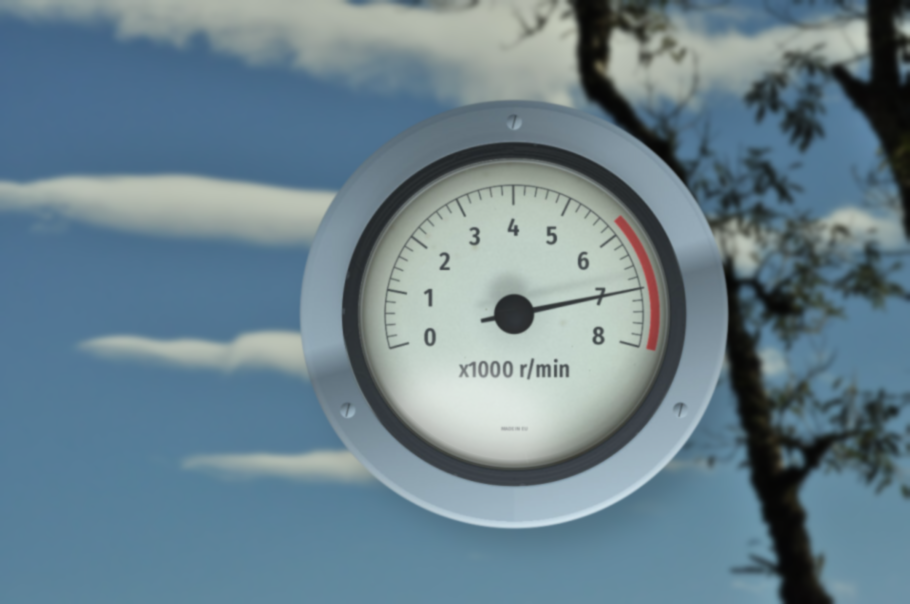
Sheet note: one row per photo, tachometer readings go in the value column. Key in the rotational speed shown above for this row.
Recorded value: 7000 rpm
